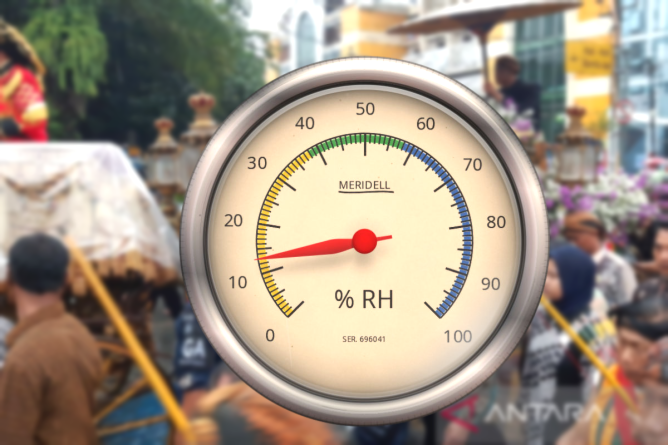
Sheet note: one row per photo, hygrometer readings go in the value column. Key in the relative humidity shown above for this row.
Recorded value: 13 %
